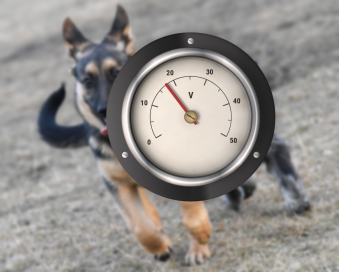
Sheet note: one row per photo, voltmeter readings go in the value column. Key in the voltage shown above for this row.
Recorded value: 17.5 V
